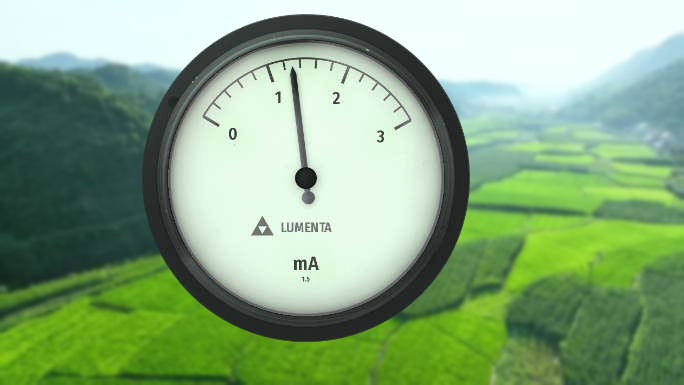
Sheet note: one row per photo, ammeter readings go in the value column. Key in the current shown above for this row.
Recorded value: 1.3 mA
